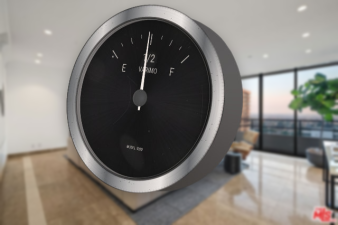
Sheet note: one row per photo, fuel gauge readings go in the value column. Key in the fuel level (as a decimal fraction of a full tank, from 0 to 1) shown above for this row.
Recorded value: 0.5
